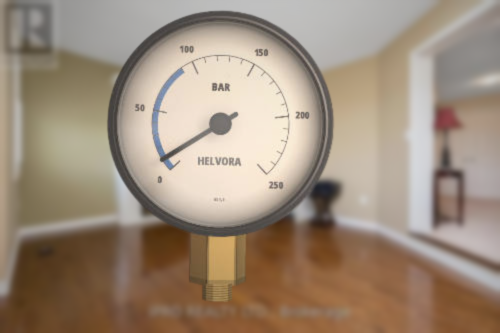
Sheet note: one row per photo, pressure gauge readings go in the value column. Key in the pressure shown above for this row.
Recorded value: 10 bar
